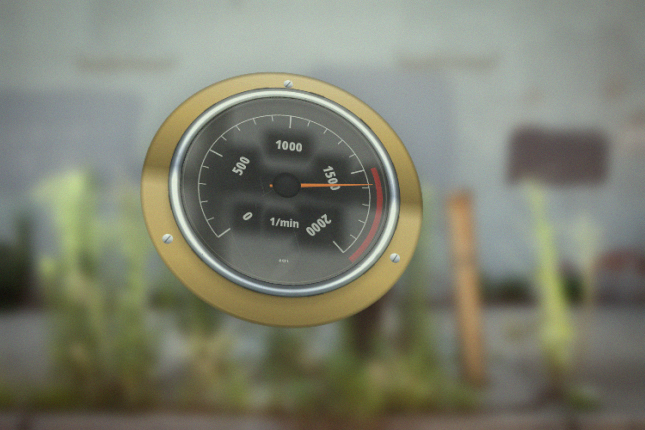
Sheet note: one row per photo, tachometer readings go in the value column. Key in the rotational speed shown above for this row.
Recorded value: 1600 rpm
